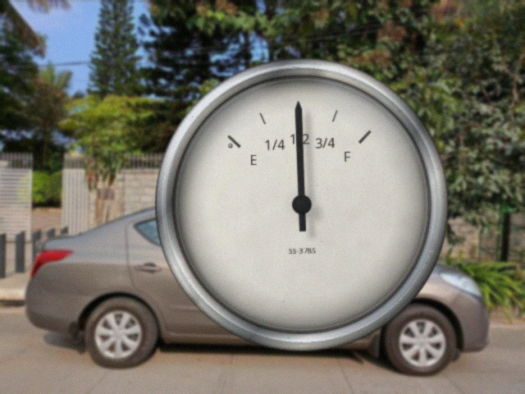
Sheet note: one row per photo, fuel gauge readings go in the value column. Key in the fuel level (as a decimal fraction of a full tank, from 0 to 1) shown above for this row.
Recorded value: 0.5
